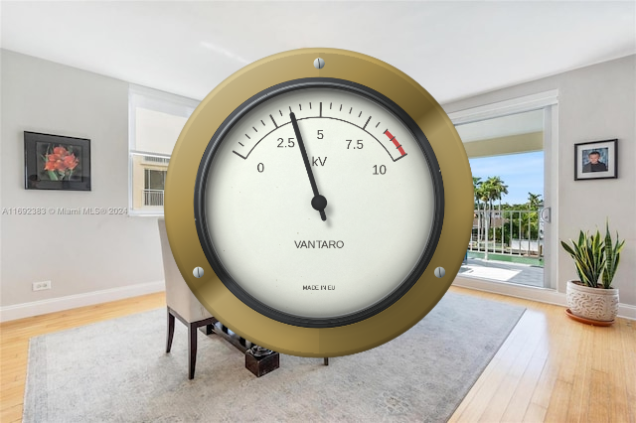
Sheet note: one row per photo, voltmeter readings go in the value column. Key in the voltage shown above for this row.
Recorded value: 3.5 kV
